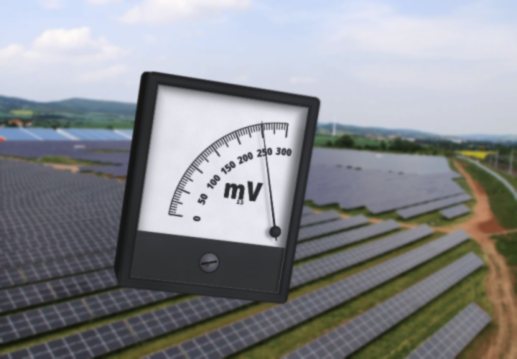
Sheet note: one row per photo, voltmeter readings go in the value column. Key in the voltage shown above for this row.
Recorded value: 250 mV
